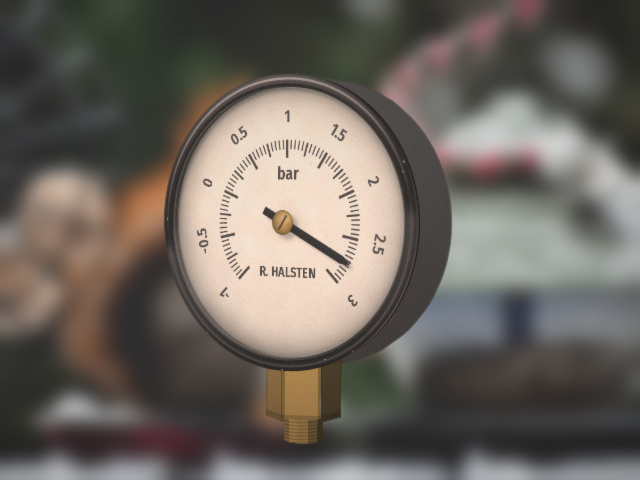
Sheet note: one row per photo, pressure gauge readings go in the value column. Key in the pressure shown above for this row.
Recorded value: 2.75 bar
